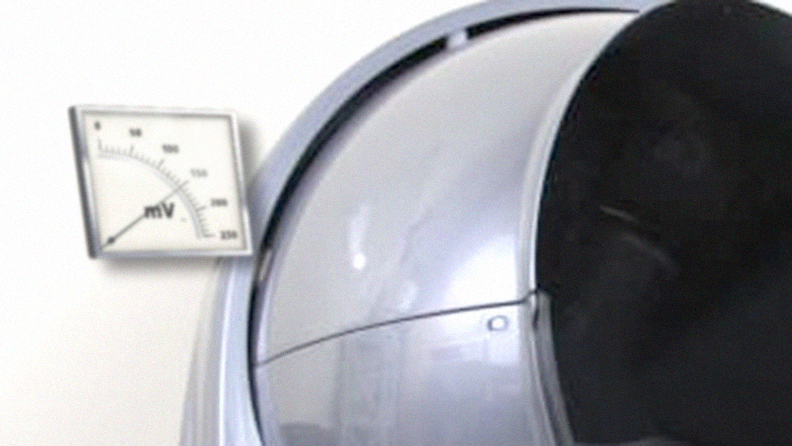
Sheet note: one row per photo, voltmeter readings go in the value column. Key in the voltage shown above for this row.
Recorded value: 150 mV
